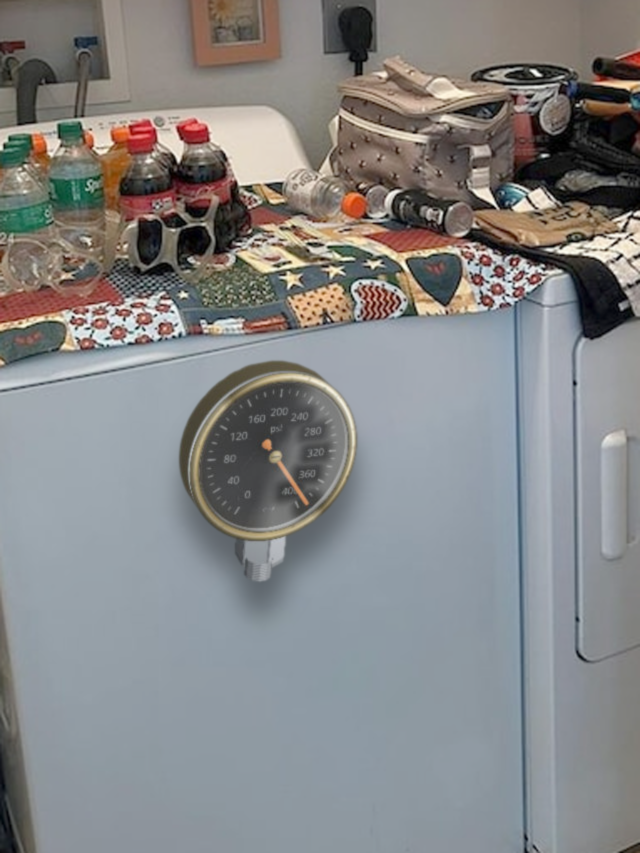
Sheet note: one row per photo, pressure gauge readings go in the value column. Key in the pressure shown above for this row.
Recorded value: 390 psi
